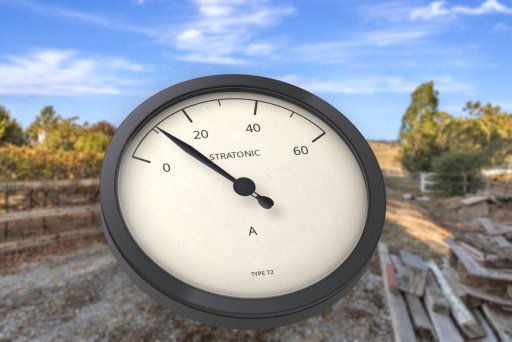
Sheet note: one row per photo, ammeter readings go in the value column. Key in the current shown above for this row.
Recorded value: 10 A
